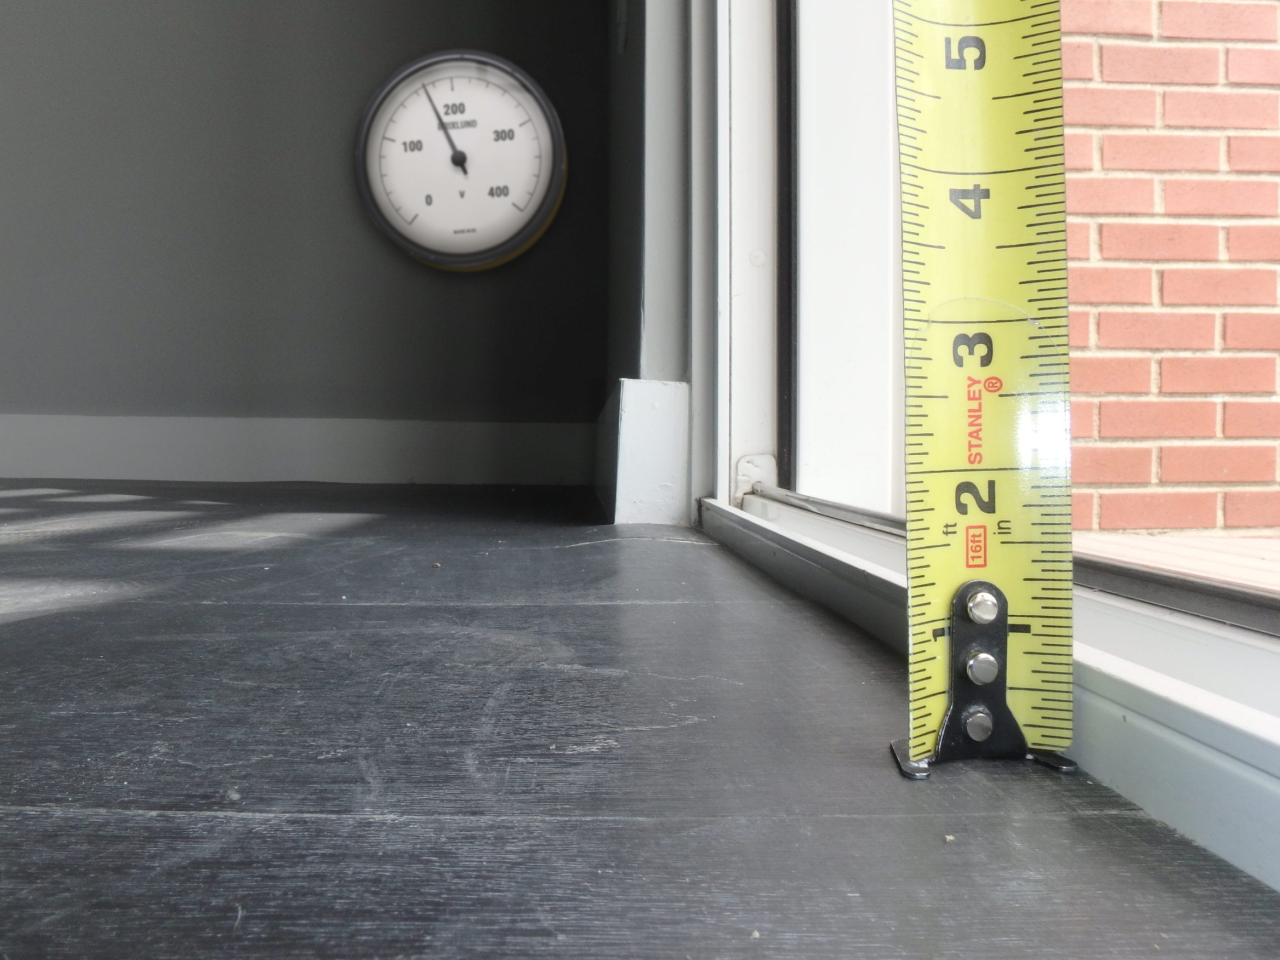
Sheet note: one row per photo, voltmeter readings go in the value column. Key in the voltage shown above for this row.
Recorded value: 170 V
